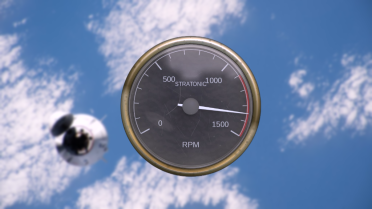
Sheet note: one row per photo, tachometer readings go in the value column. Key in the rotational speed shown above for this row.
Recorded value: 1350 rpm
